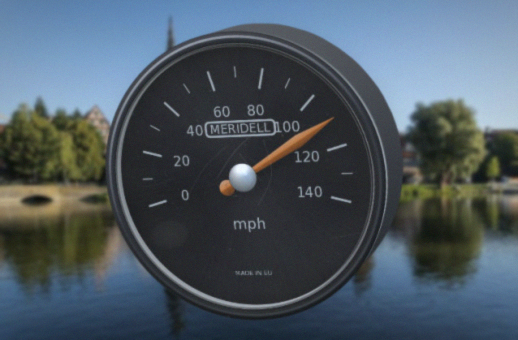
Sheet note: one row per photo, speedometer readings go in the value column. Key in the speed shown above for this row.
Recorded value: 110 mph
